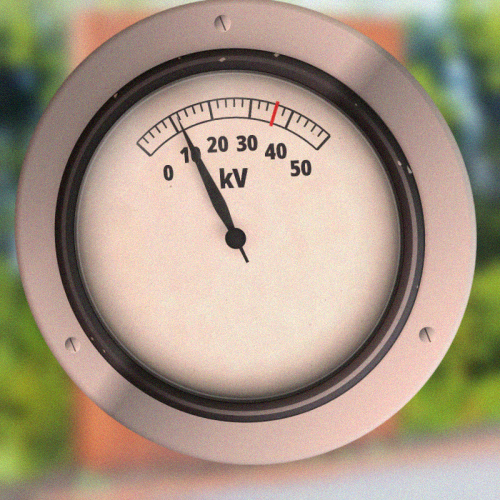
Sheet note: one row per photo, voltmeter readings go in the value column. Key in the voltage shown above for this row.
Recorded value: 12 kV
